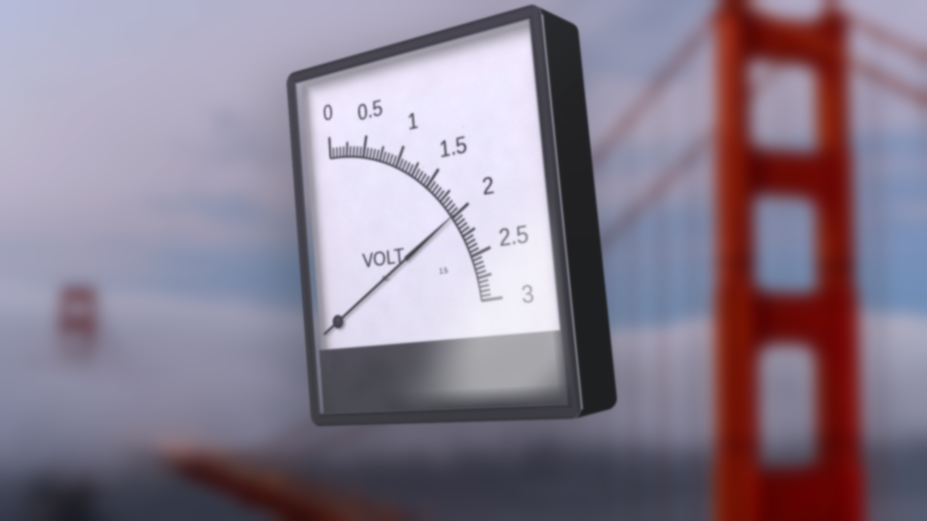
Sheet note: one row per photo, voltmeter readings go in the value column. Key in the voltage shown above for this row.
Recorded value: 2 V
